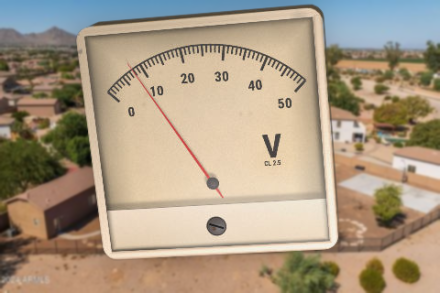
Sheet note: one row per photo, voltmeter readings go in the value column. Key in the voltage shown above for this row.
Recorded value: 8 V
